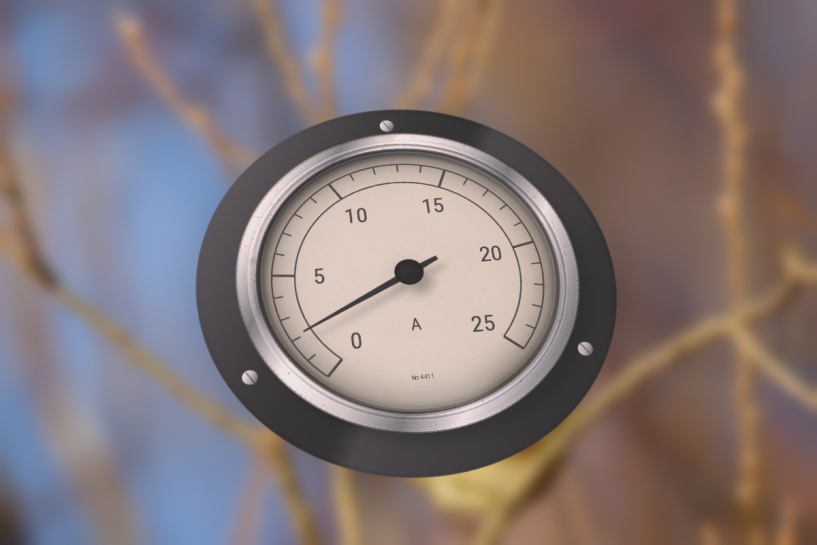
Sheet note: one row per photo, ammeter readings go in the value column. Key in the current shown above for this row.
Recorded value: 2 A
